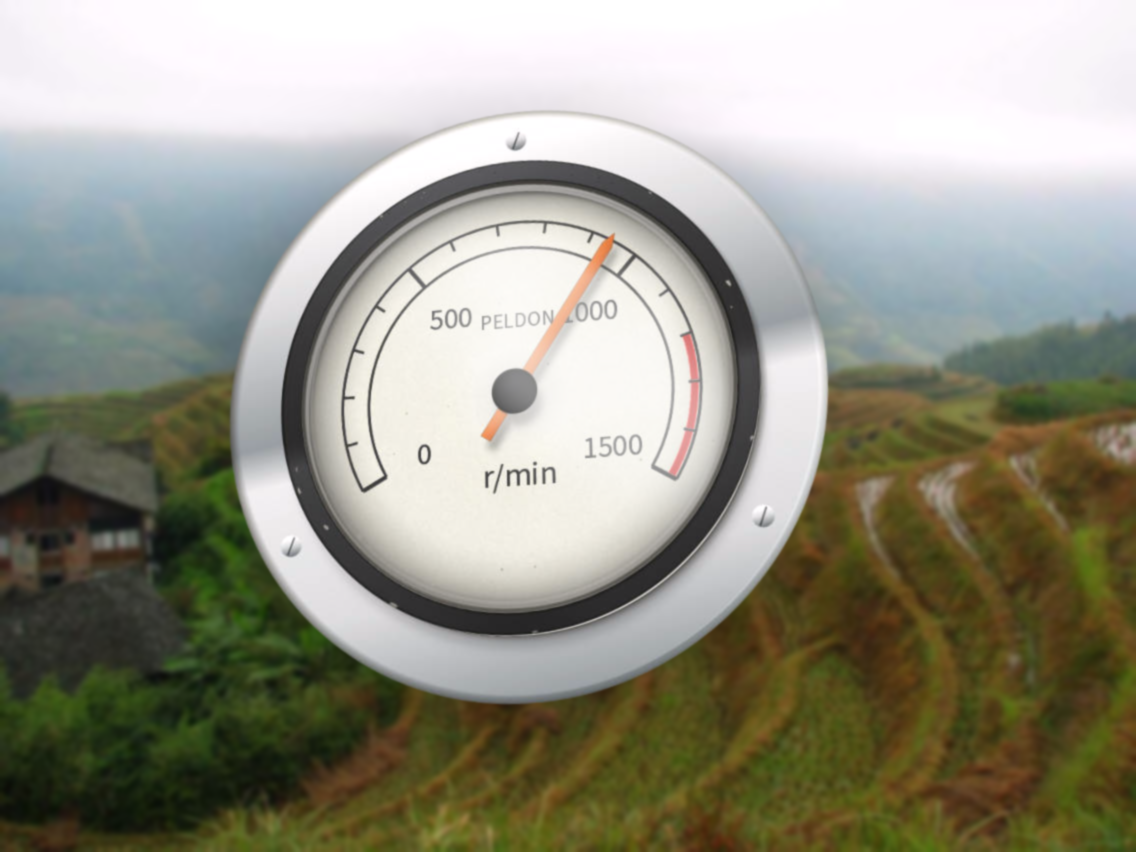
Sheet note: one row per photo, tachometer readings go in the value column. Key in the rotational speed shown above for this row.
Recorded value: 950 rpm
